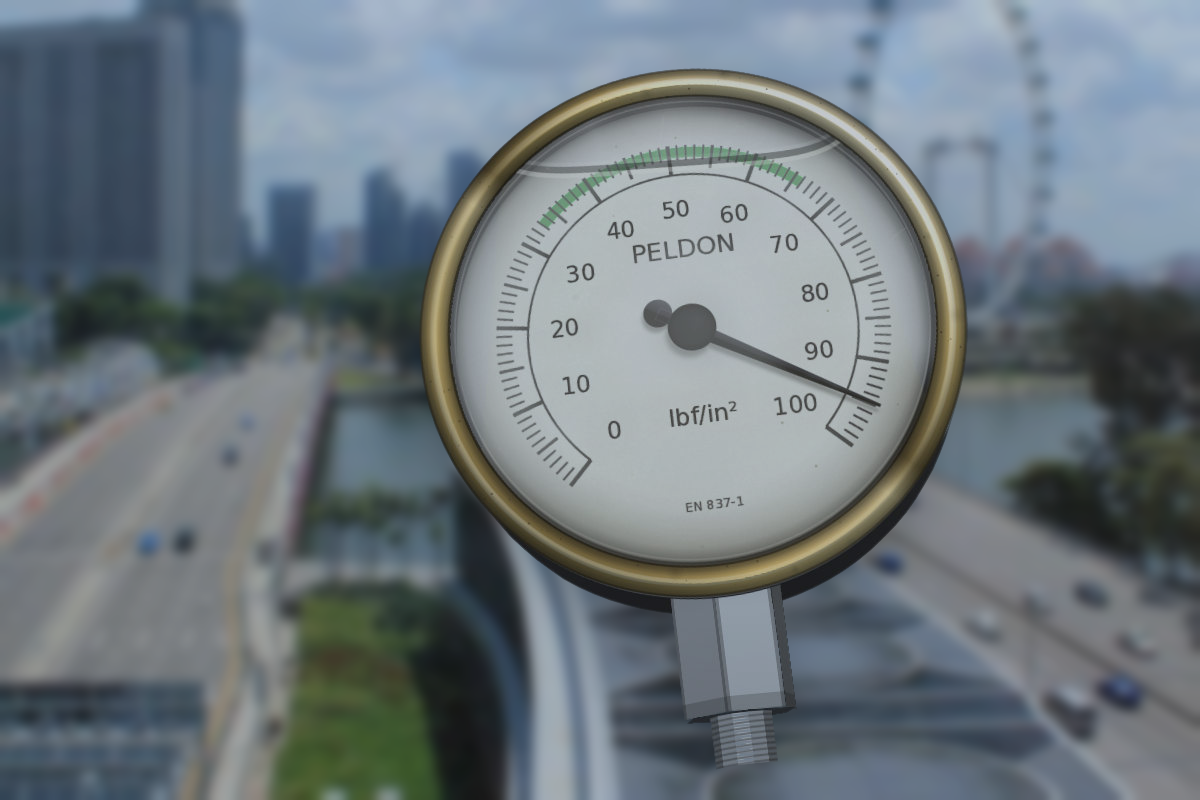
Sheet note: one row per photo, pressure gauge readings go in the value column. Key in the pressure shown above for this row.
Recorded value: 95 psi
